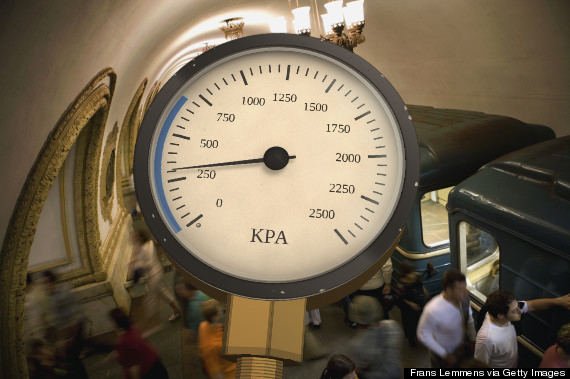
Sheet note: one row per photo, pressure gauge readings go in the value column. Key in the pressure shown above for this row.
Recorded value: 300 kPa
